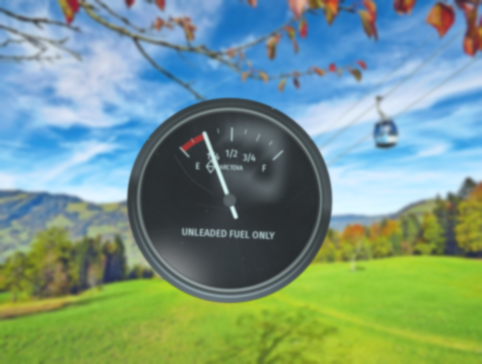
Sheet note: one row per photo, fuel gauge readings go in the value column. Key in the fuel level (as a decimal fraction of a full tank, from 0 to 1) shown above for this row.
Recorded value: 0.25
